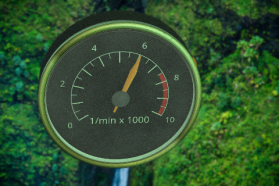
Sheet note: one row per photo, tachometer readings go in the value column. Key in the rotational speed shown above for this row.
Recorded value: 6000 rpm
